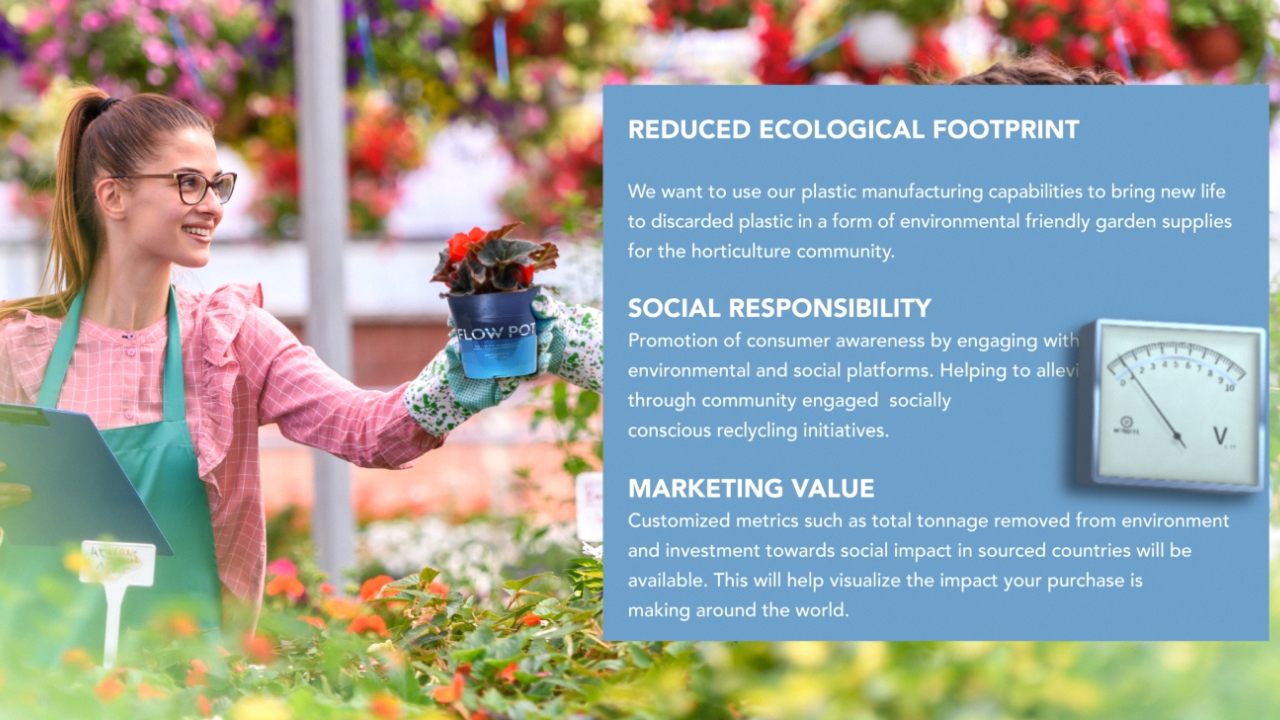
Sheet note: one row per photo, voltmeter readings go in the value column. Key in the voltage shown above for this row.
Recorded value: 1 V
